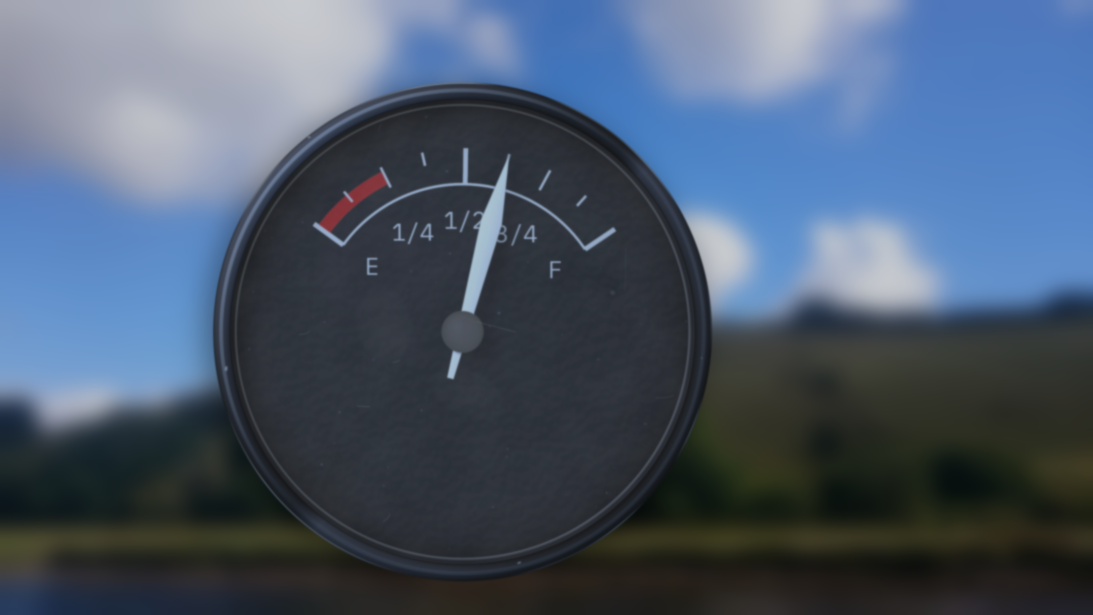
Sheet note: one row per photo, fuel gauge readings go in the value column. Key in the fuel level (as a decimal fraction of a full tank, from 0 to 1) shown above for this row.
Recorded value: 0.625
